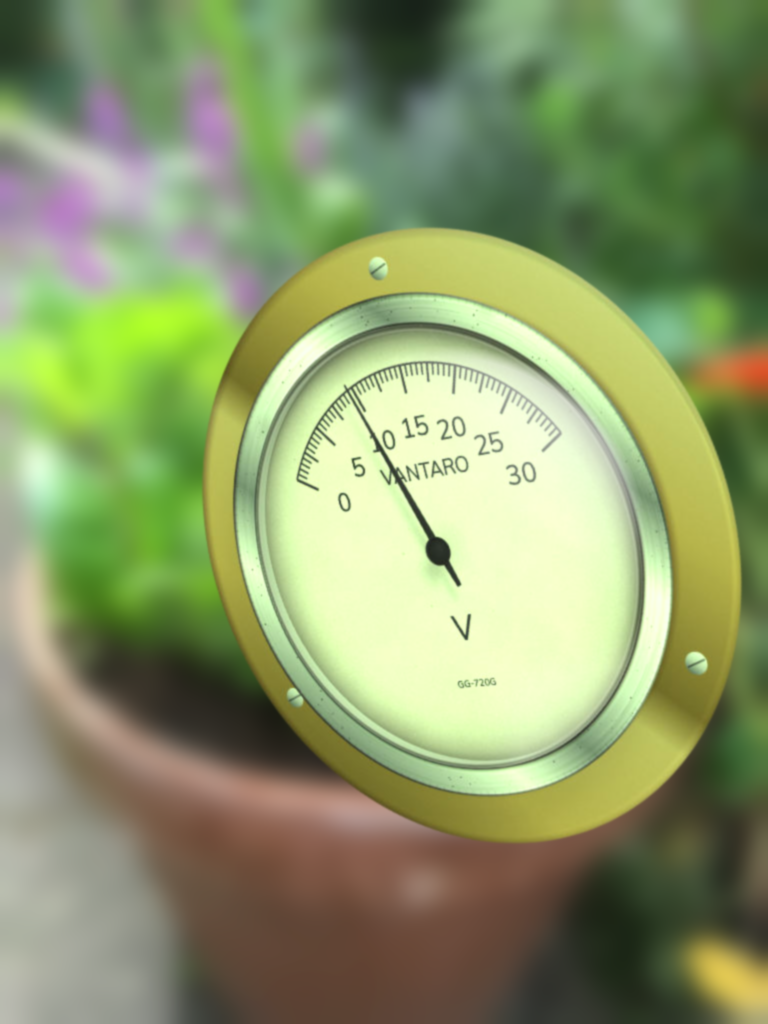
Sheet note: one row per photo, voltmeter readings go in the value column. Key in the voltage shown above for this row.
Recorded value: 10 V
